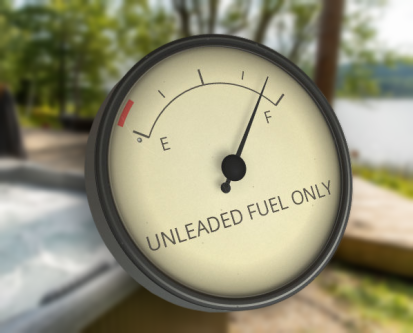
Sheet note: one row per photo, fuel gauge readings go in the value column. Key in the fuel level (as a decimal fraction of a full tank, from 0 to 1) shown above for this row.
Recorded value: 0.875
